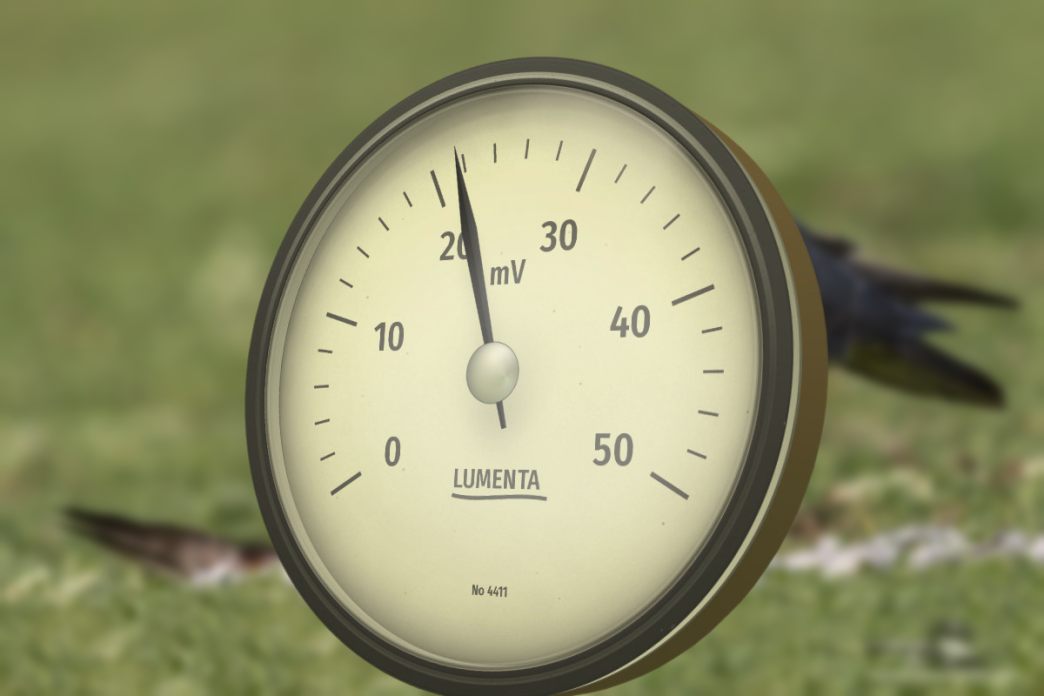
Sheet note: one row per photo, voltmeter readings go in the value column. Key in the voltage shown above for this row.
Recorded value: 22 mV
